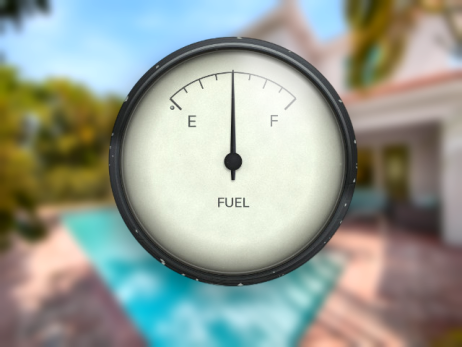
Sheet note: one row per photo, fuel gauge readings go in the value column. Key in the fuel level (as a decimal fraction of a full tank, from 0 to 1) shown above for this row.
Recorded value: 0.5
